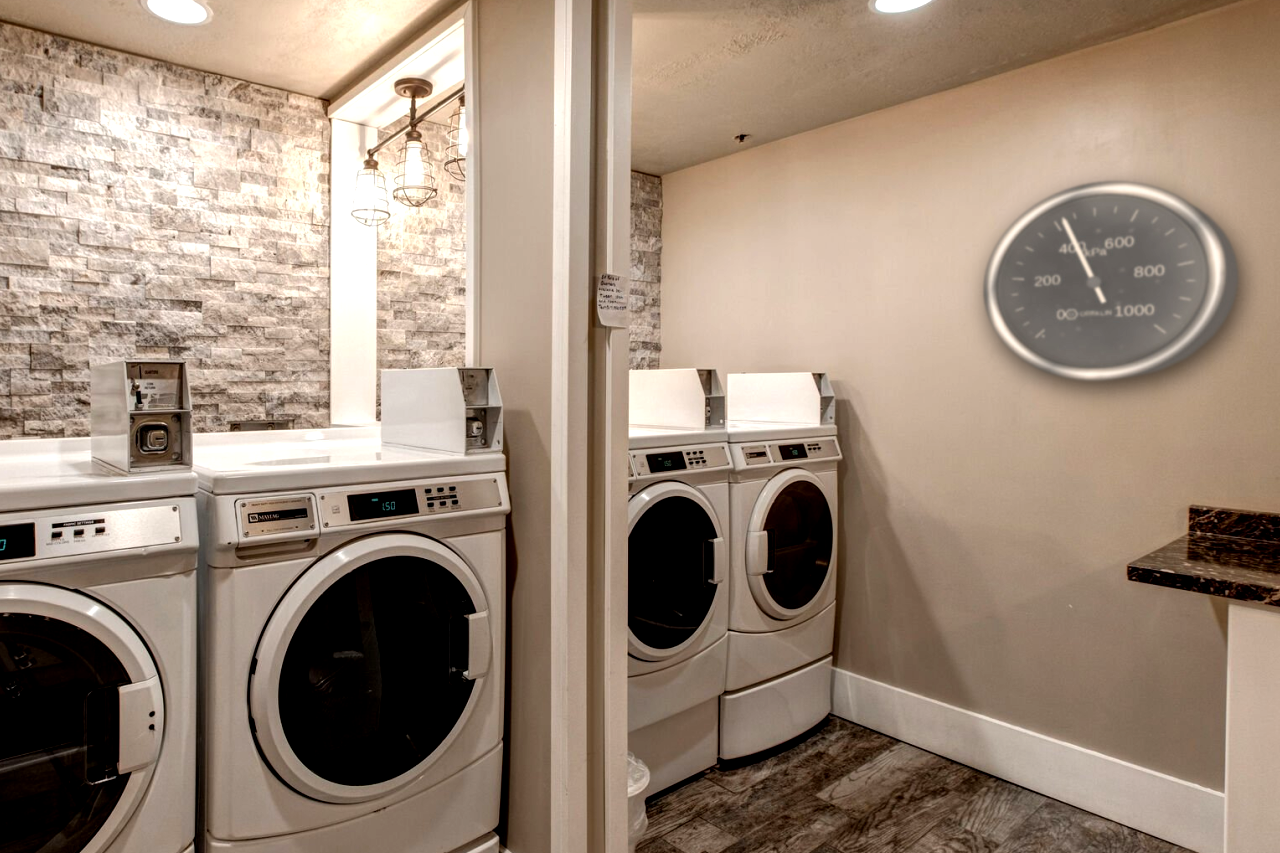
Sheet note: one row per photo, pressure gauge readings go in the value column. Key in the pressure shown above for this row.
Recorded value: 425 kPa
